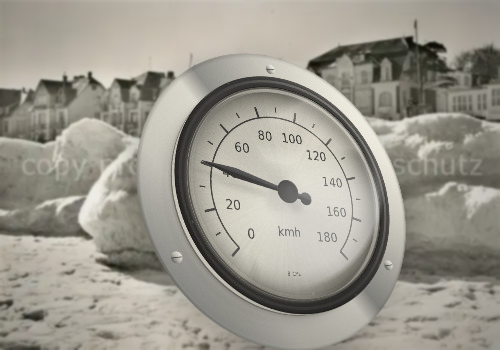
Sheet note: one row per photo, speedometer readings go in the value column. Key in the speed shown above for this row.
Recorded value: 40 km/h
